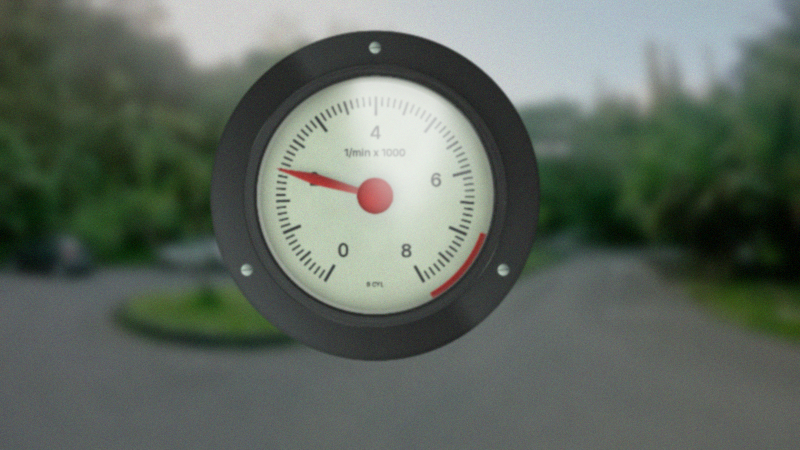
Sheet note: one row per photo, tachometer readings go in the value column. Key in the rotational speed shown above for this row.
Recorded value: 2000 rpm
